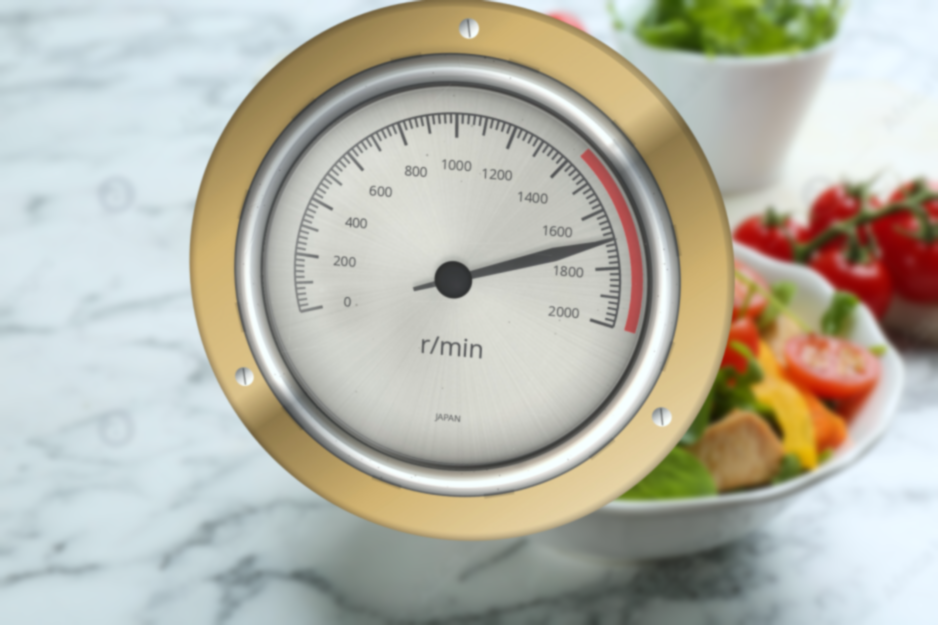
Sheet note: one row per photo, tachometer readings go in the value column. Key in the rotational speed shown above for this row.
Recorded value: 1700 rpm
